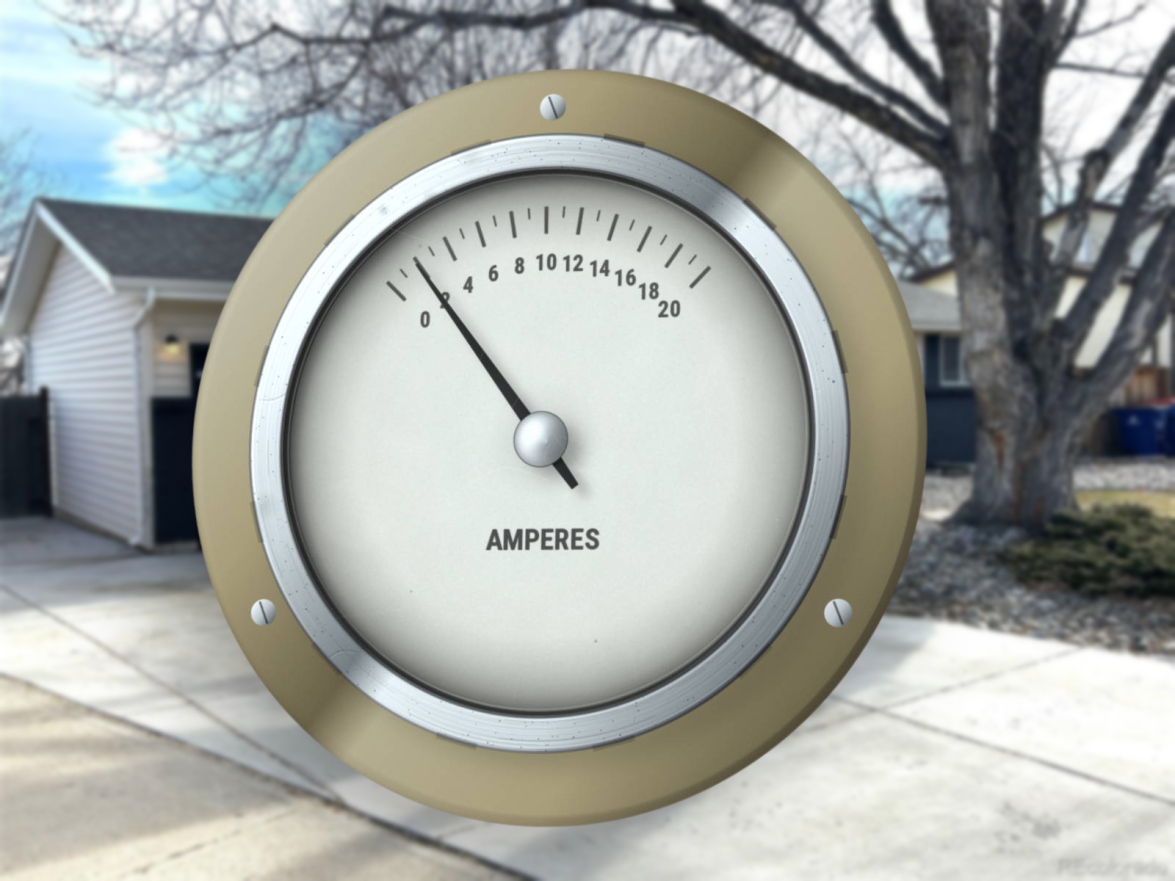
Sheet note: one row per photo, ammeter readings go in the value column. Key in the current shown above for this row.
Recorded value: 2 A
